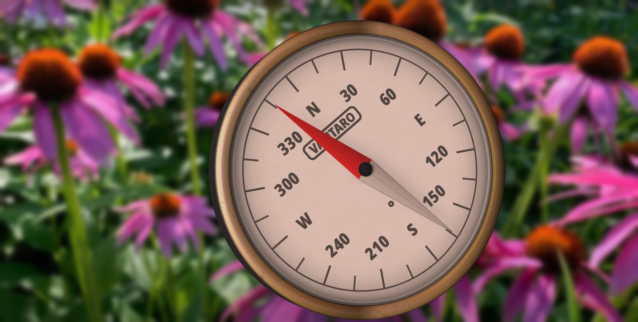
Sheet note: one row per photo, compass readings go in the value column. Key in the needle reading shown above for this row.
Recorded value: 345 °
